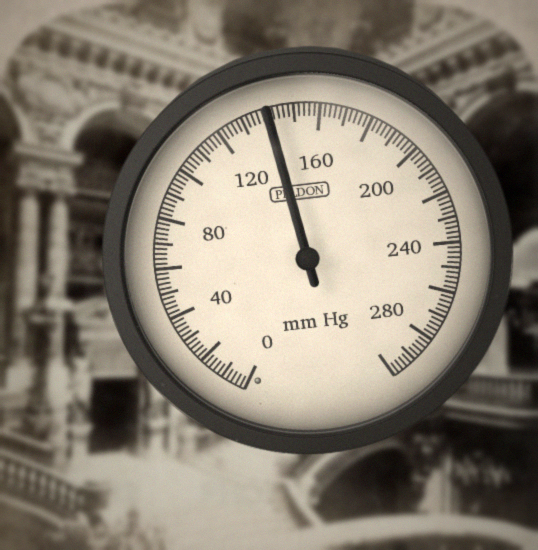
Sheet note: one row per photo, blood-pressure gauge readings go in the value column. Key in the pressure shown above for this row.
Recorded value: 140 mmHg
